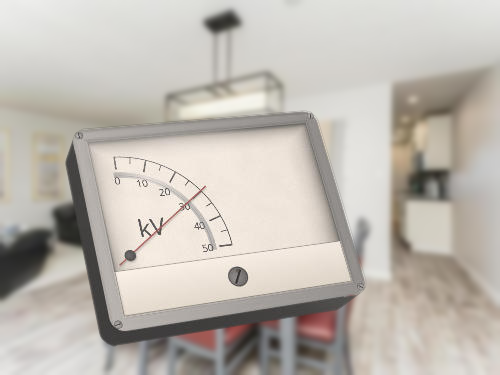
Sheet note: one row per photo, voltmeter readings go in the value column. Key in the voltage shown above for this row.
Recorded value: 30 kV
